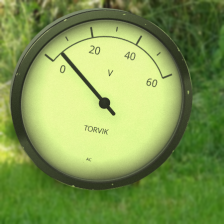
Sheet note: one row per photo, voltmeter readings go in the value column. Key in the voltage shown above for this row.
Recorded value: 5 V
